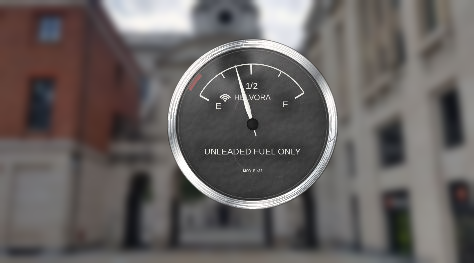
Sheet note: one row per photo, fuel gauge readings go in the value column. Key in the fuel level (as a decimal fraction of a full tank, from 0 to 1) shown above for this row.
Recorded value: 0.375
